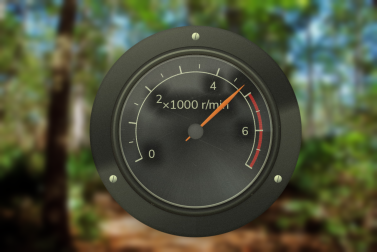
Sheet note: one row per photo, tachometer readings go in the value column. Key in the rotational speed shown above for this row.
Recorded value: 4750 rpm
